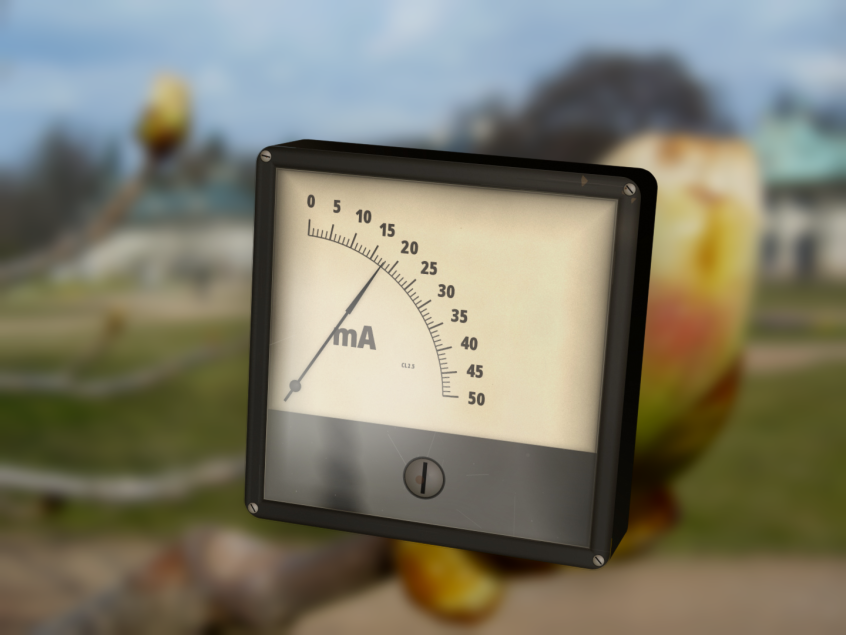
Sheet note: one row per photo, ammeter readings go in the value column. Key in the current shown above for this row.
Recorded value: 18 mA
